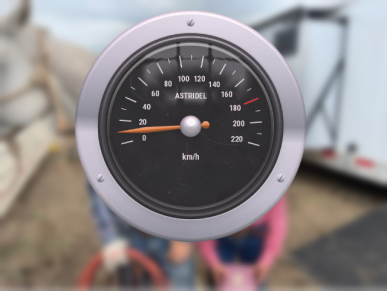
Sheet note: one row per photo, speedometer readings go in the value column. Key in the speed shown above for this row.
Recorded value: 10 km/h
